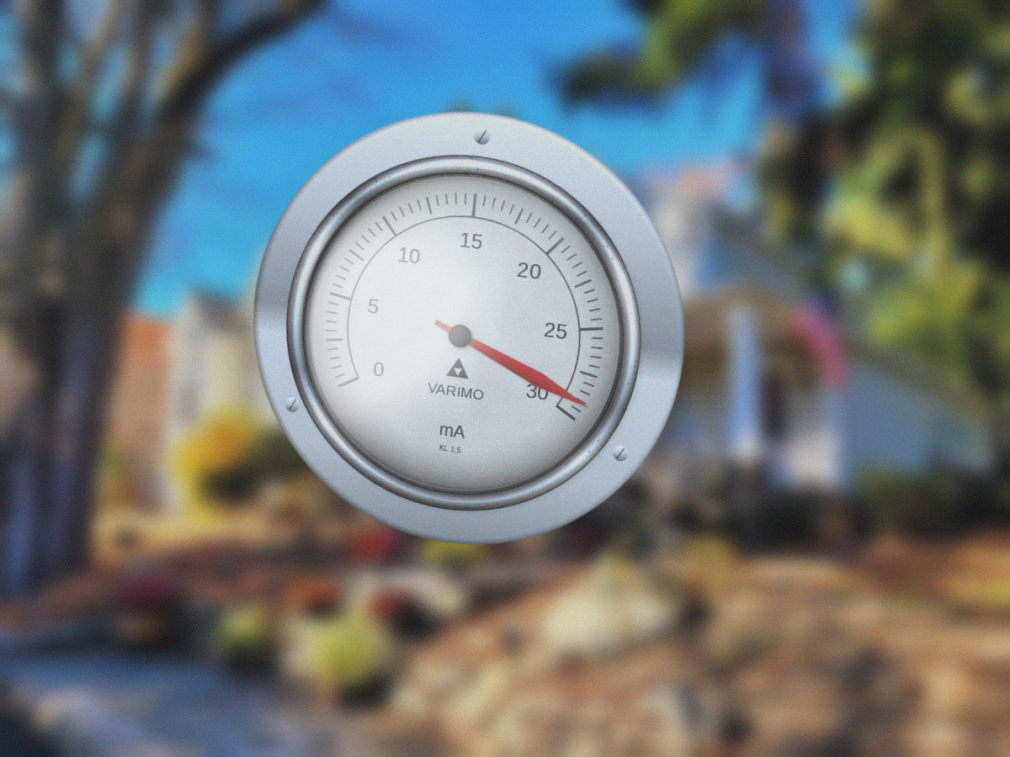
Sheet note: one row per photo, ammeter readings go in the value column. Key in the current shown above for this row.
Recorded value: 29 mA
